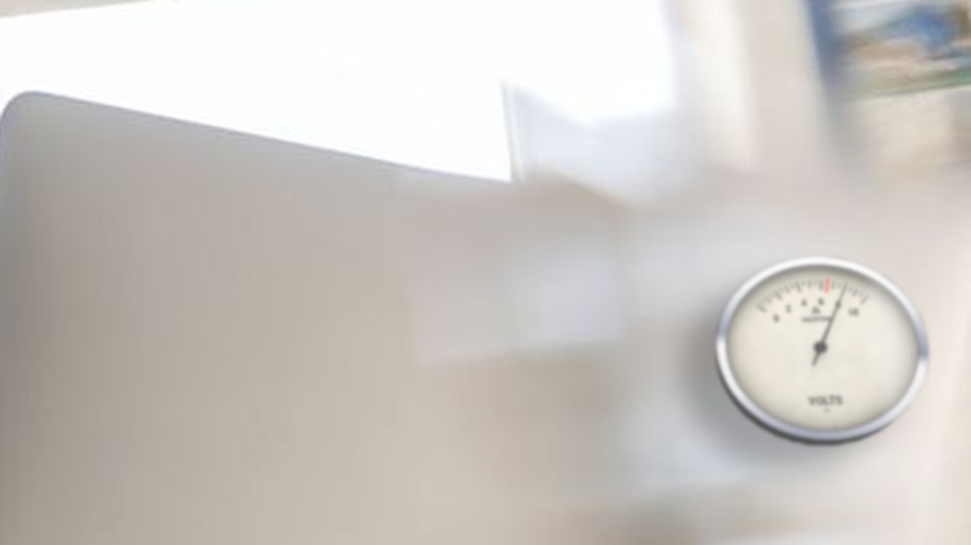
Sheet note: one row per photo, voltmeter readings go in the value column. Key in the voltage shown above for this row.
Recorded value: 8 V
